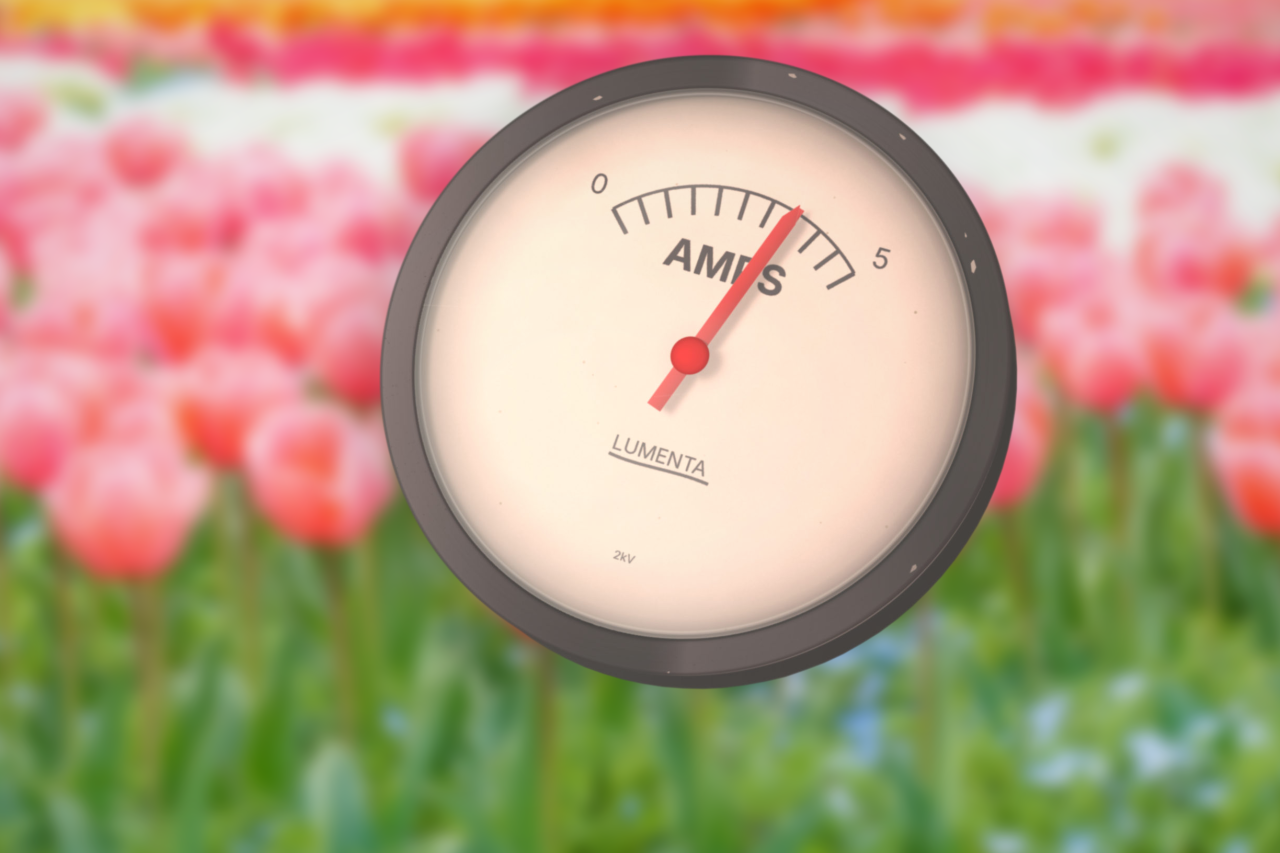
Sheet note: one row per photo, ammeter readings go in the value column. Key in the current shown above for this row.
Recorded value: 3.5 A
